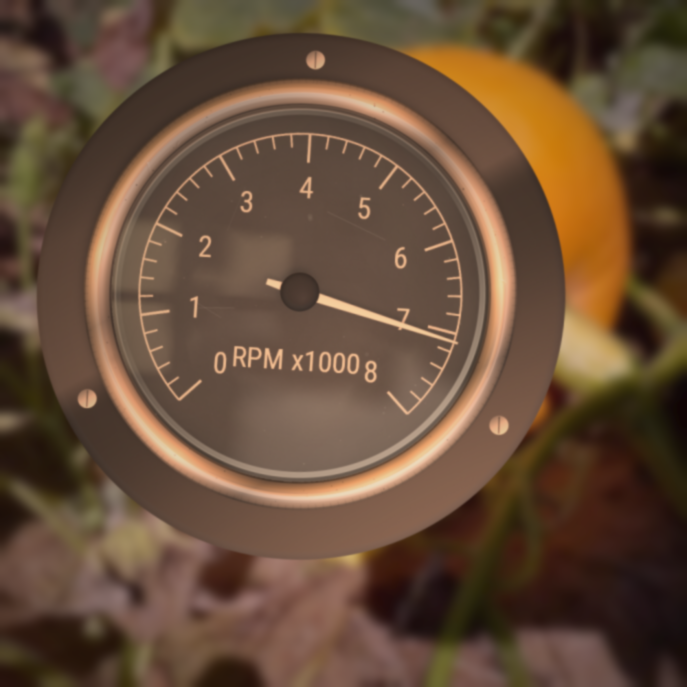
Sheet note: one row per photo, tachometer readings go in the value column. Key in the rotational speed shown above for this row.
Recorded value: 7100 rpm
